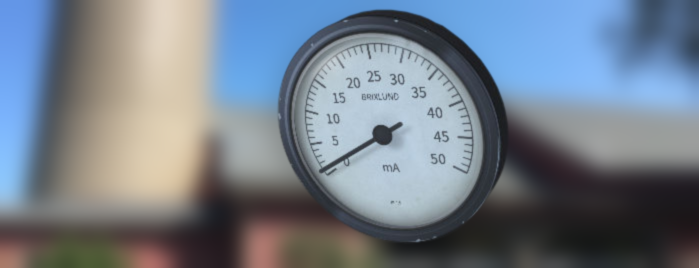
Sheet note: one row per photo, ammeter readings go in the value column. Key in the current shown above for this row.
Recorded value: 1 mA
